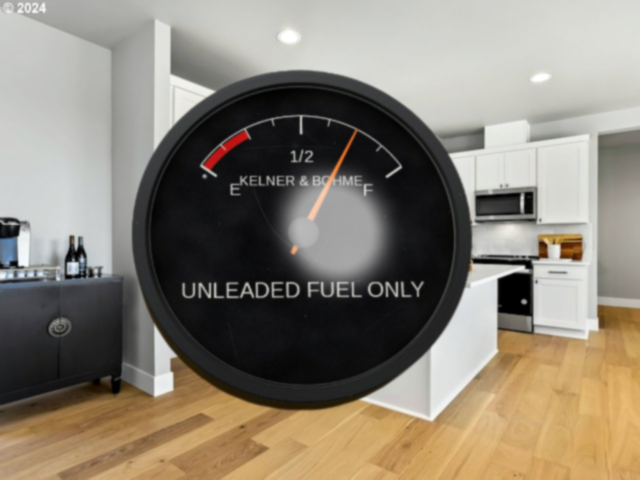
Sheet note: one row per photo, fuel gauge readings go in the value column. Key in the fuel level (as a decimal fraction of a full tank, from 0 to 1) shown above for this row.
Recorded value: 0.75
